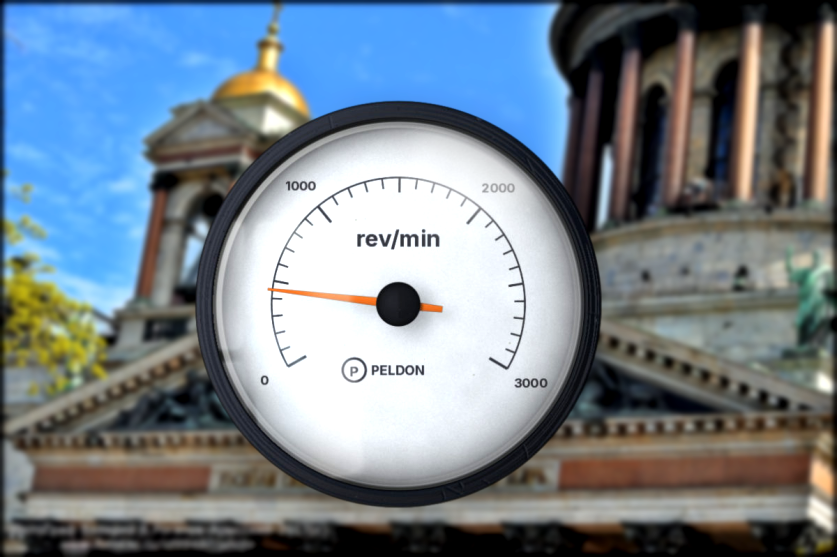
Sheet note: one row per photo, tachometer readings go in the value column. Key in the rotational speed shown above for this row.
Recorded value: 450 rpm
